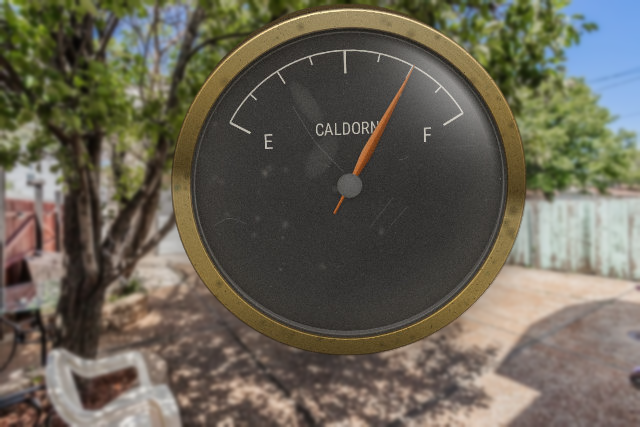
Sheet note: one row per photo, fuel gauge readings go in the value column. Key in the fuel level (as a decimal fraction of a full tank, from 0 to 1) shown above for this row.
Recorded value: 0.75
